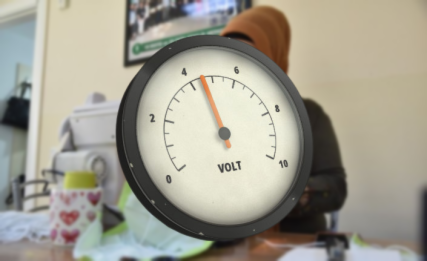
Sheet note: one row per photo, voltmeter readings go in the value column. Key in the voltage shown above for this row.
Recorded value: 4.5 V
